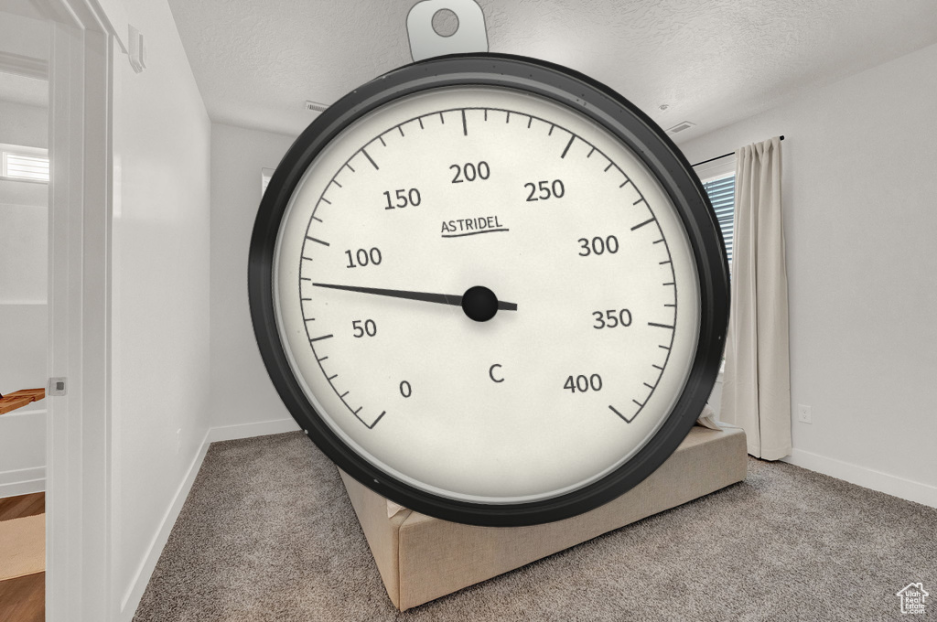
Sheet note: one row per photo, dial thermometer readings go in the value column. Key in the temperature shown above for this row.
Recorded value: 80 °C
